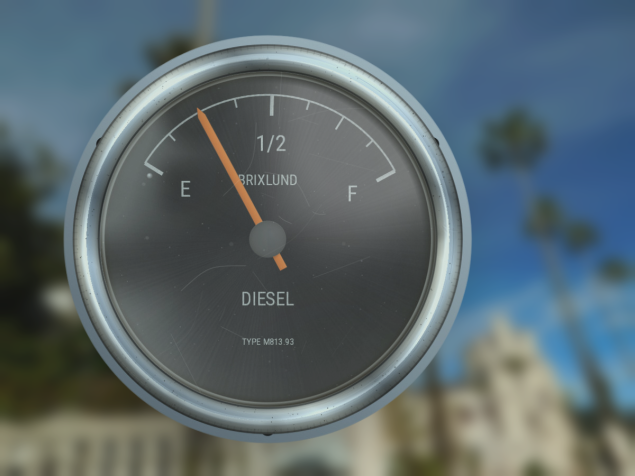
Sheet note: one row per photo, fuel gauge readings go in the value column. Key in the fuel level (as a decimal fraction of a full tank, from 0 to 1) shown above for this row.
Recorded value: 0.25
